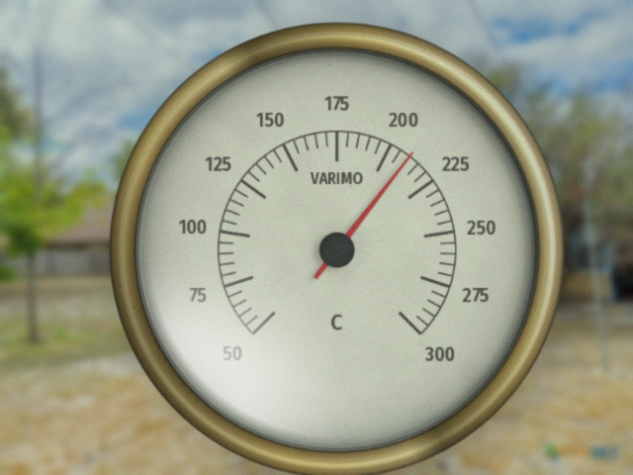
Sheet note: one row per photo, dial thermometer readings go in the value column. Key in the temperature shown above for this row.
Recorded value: 210 °C
